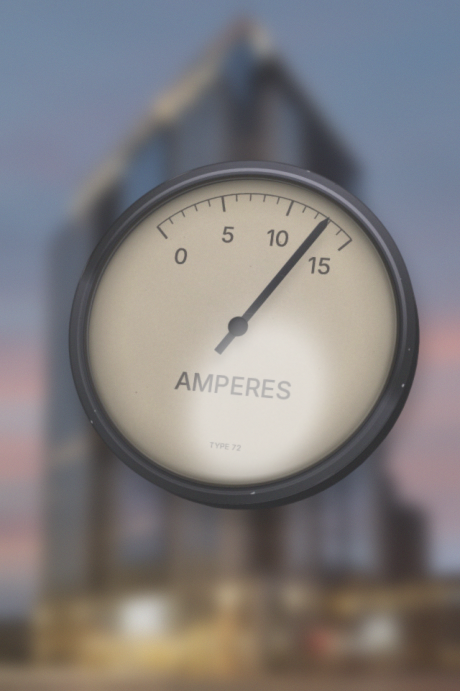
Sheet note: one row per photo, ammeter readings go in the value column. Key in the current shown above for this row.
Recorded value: 13 A
